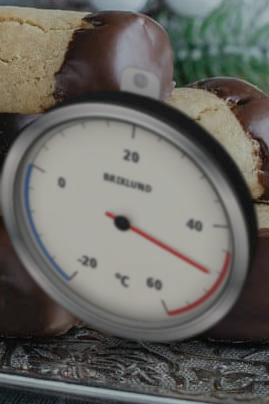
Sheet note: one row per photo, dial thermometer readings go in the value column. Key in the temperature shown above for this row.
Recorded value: 48 °C
